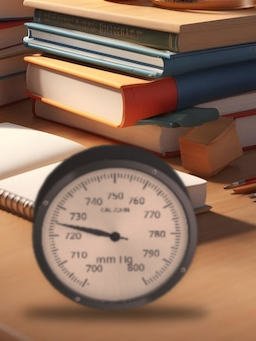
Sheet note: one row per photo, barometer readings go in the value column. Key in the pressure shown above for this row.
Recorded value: 725 mmHg
